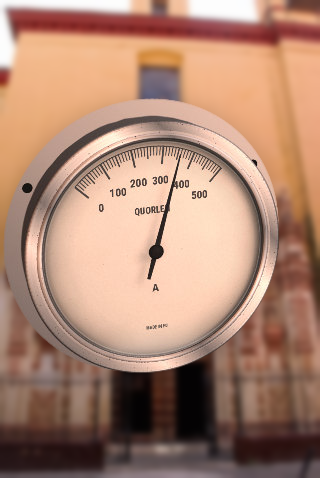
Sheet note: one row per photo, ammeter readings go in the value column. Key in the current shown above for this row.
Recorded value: 350 A
